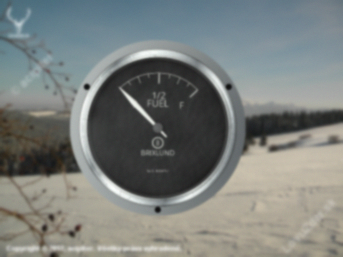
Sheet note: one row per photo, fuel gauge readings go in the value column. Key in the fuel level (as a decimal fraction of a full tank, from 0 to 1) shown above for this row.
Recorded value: 0
